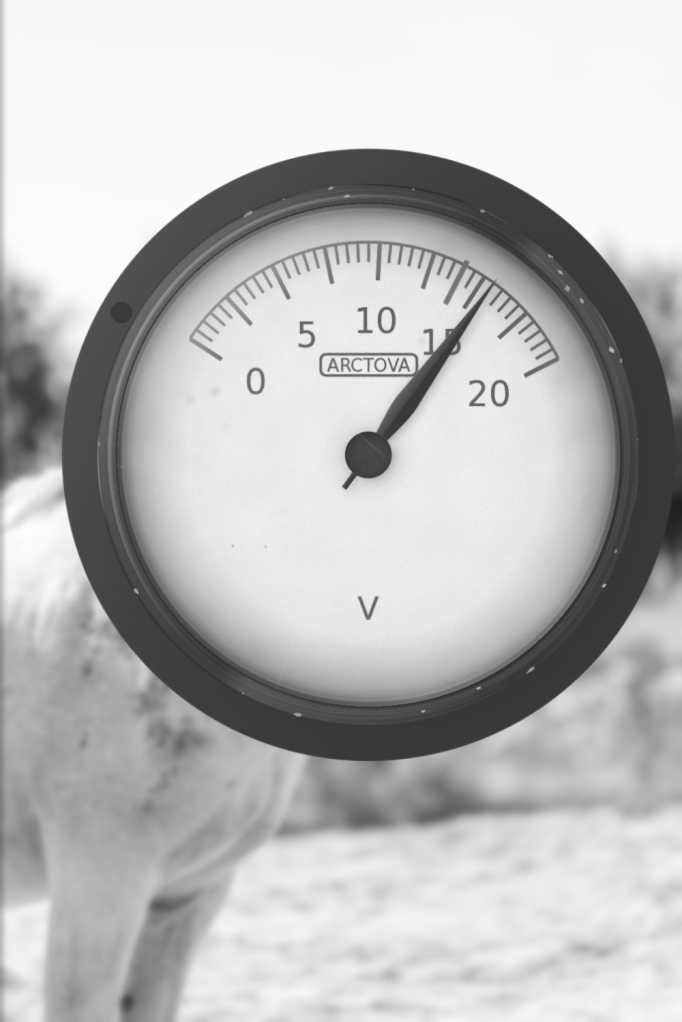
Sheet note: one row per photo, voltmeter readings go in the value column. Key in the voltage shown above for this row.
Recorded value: 15.5 V
